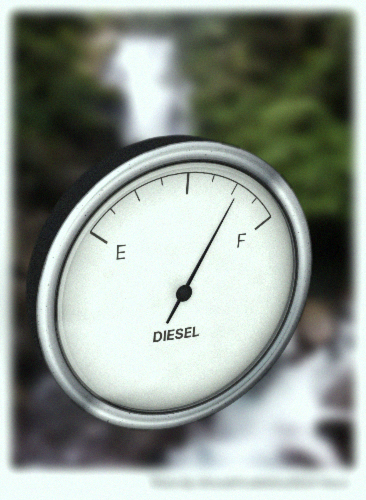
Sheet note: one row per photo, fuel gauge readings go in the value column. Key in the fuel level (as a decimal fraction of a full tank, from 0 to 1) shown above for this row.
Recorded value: 0.75
